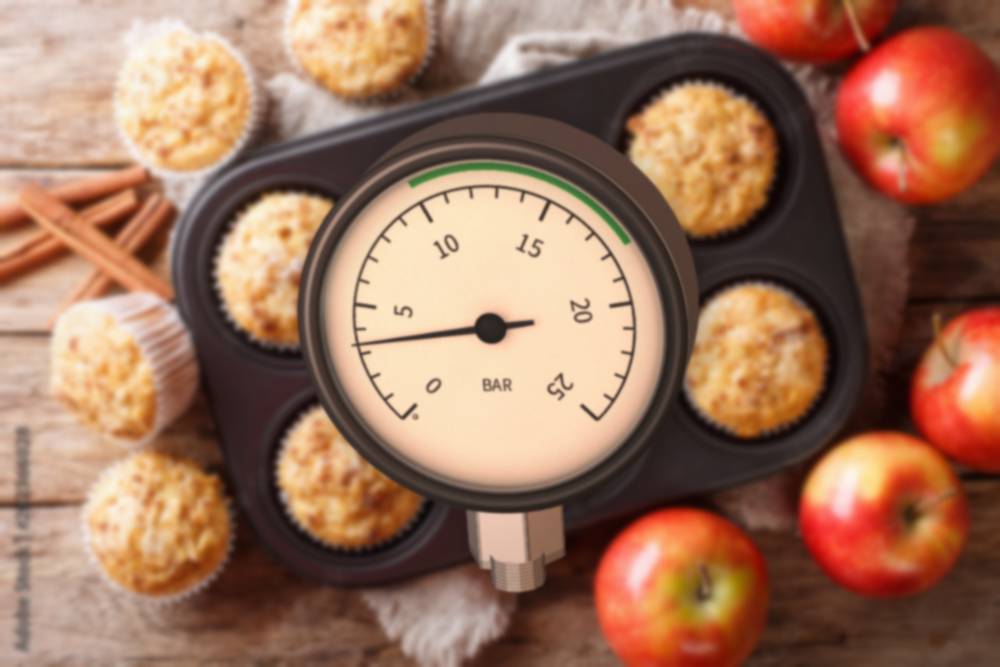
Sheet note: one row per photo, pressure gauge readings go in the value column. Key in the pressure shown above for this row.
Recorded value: 3.5 bar
